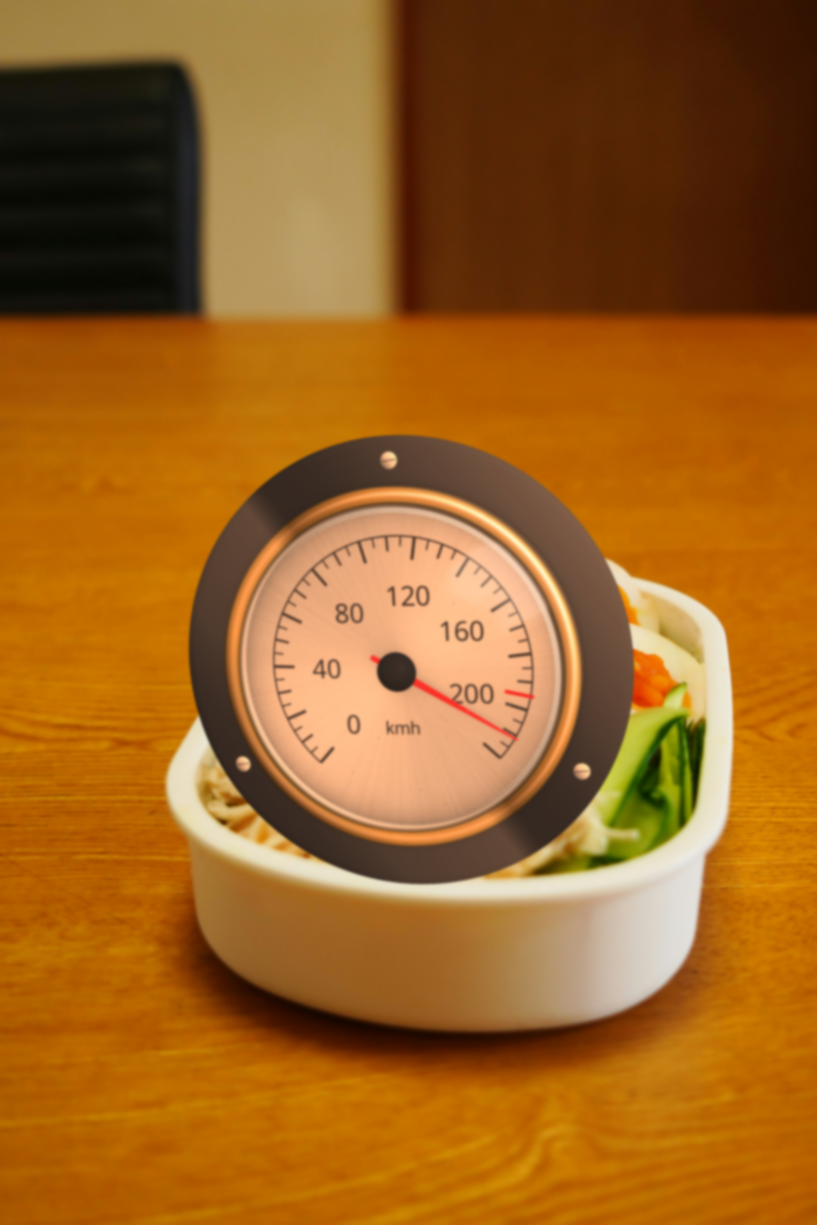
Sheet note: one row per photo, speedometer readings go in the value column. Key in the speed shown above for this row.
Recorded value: 210 km/h
